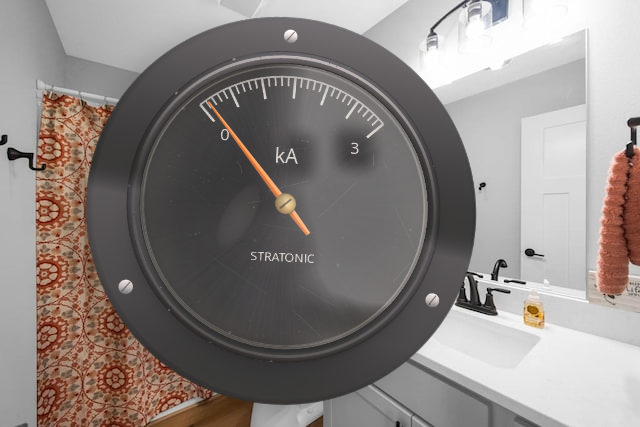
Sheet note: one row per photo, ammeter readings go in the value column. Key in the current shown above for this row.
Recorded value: 0.1 kA
